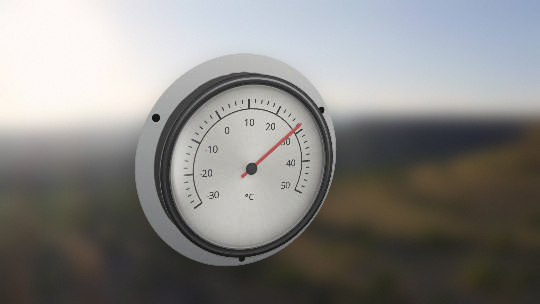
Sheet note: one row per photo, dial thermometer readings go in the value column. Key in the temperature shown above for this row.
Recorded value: 28 °C
